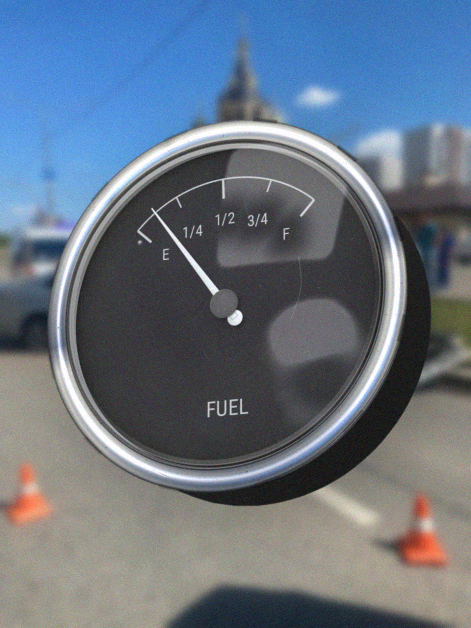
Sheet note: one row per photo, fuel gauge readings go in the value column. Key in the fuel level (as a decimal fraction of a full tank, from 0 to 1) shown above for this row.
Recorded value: 0.125
